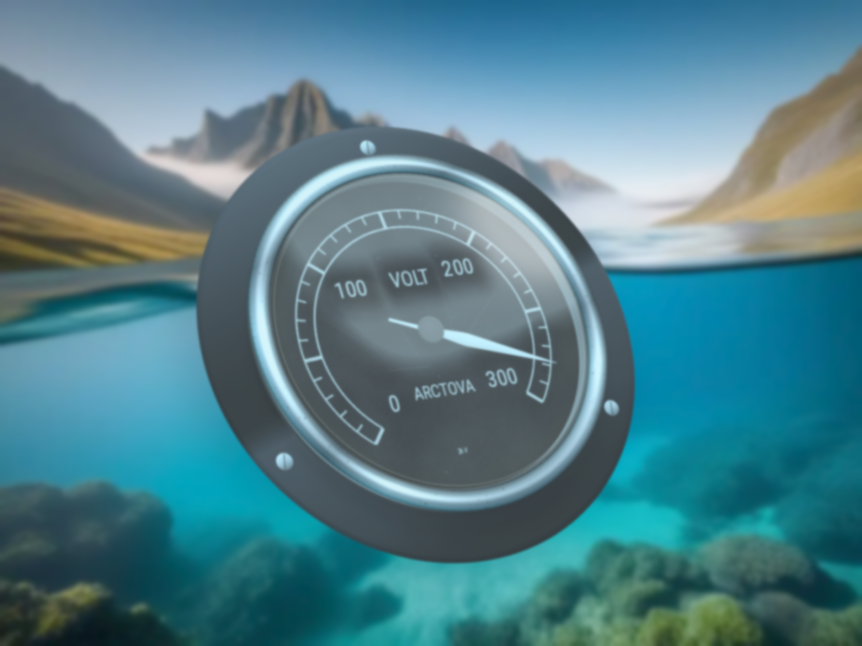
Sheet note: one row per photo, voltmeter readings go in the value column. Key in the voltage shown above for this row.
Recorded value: 280 V
